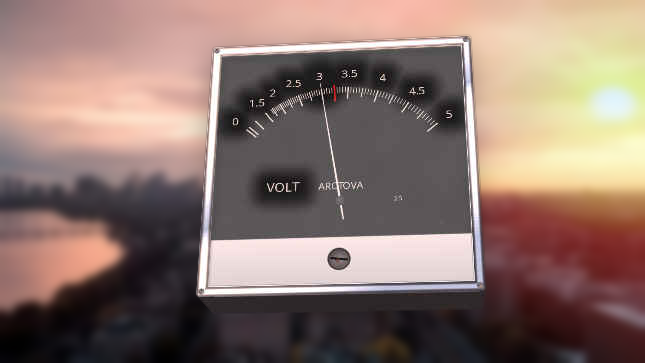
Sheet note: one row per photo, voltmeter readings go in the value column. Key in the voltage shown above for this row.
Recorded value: 3 V
